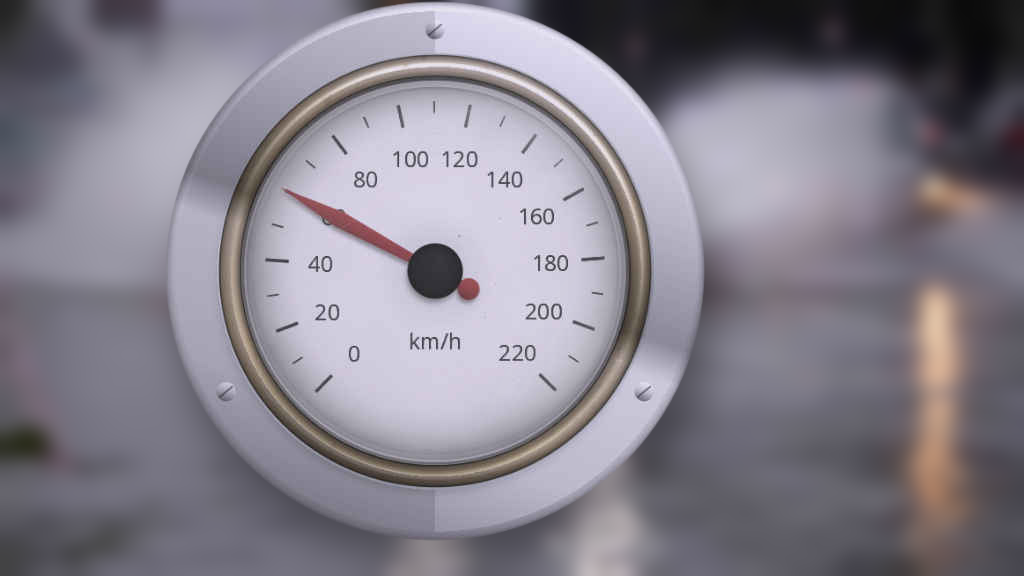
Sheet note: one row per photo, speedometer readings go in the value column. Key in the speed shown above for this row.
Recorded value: 60 km/h
